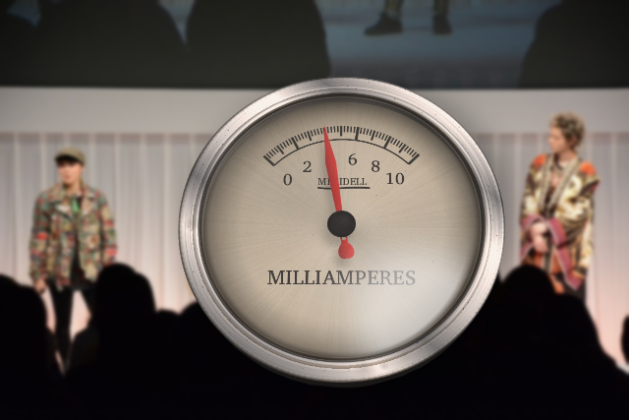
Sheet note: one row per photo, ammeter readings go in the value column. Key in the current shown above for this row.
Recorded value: 4 mA
